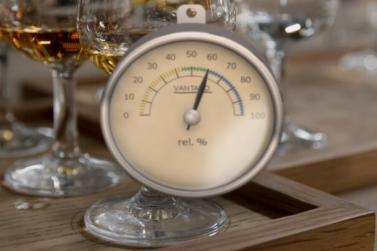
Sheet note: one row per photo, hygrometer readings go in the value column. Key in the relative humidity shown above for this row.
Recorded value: 60 %
